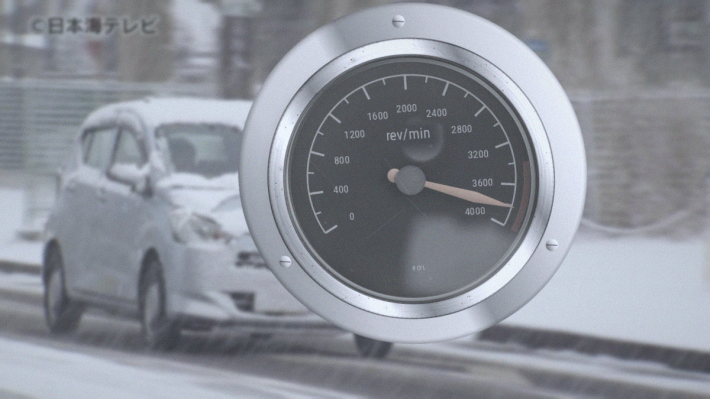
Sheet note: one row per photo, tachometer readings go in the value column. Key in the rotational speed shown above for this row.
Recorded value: 3800 rpm
